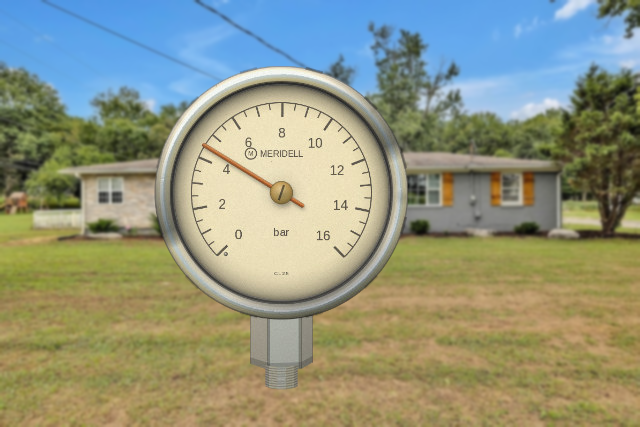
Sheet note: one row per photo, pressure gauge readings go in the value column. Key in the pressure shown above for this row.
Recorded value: 4.5 bar
